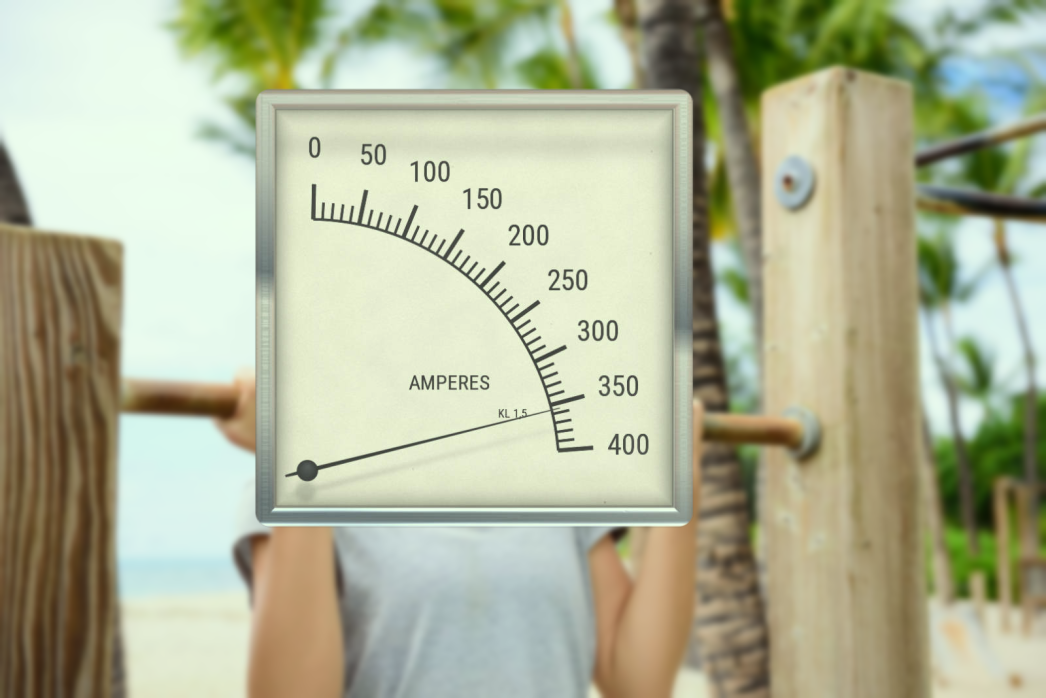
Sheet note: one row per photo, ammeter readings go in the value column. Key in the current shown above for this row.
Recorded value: 355 A
